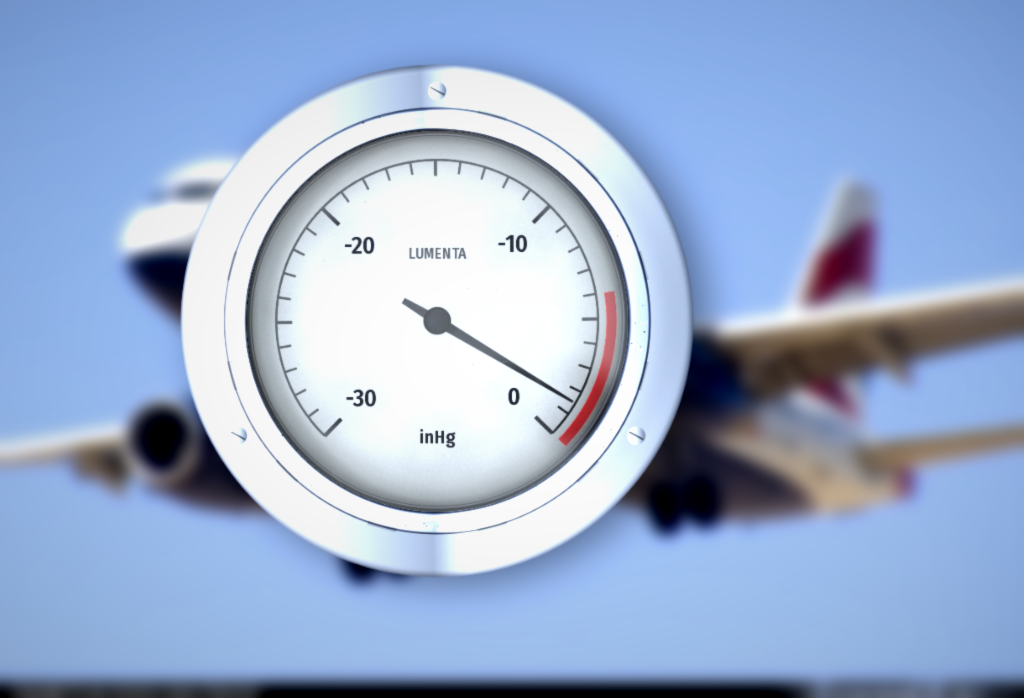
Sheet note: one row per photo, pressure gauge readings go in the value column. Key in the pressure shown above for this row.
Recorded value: -1.5 inHg
